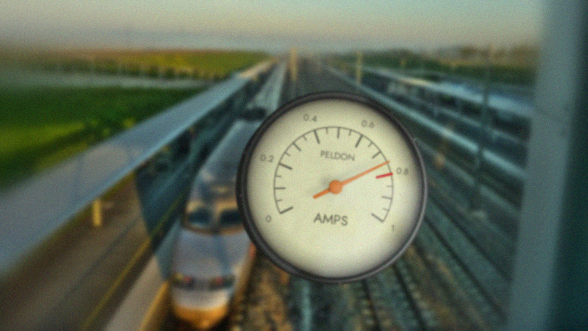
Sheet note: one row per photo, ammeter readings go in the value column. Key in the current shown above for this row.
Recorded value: 0.75 A
